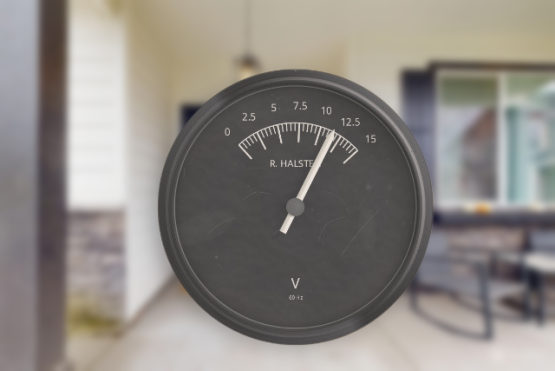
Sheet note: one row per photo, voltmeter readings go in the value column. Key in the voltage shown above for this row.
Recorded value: 11.5 V
